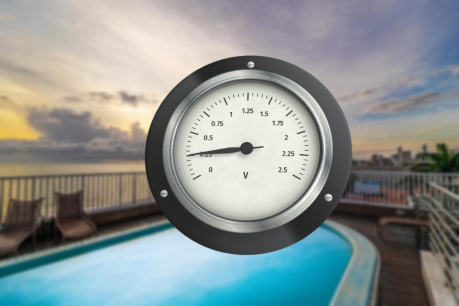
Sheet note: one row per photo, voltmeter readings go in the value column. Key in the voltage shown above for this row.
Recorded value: 0.25 V
